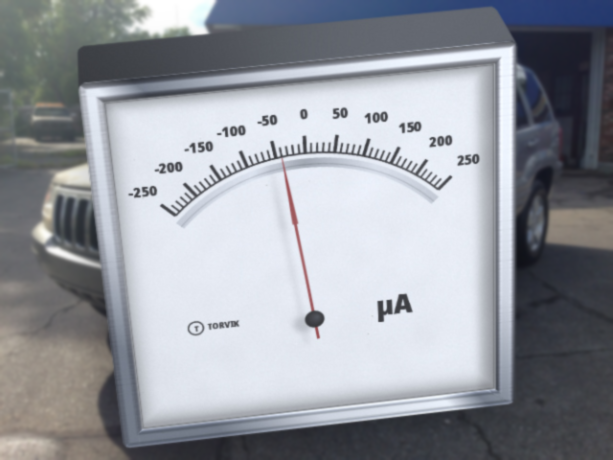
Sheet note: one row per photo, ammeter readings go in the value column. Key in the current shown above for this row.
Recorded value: -40 µA
